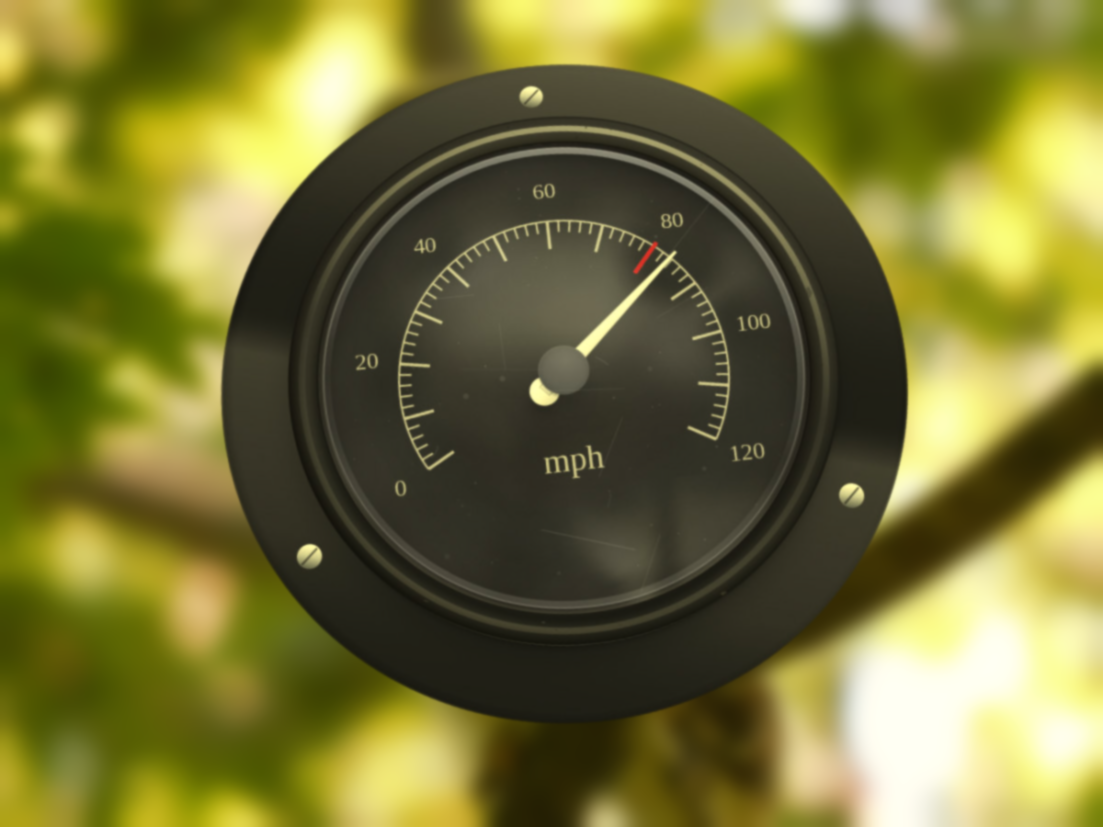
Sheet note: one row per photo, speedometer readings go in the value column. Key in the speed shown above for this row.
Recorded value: 84 mph
